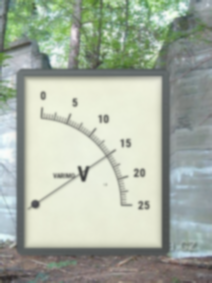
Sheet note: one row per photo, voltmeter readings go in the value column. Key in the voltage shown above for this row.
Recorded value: 15 V
